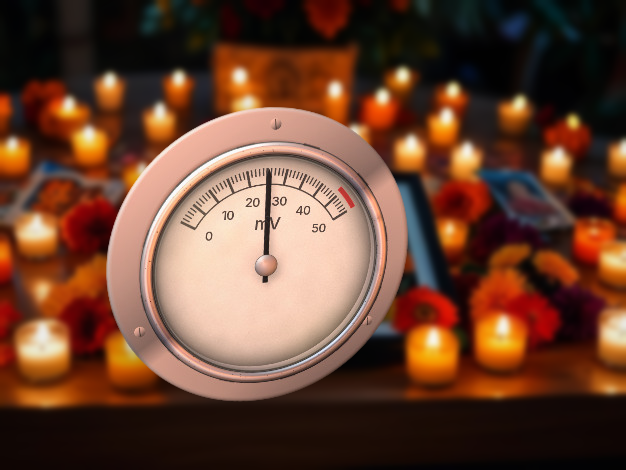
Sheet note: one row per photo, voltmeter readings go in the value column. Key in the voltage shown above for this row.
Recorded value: 25 mV
